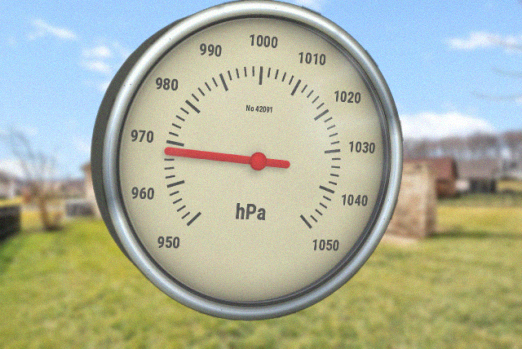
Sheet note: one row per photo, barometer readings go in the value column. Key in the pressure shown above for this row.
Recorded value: 968 hPa
